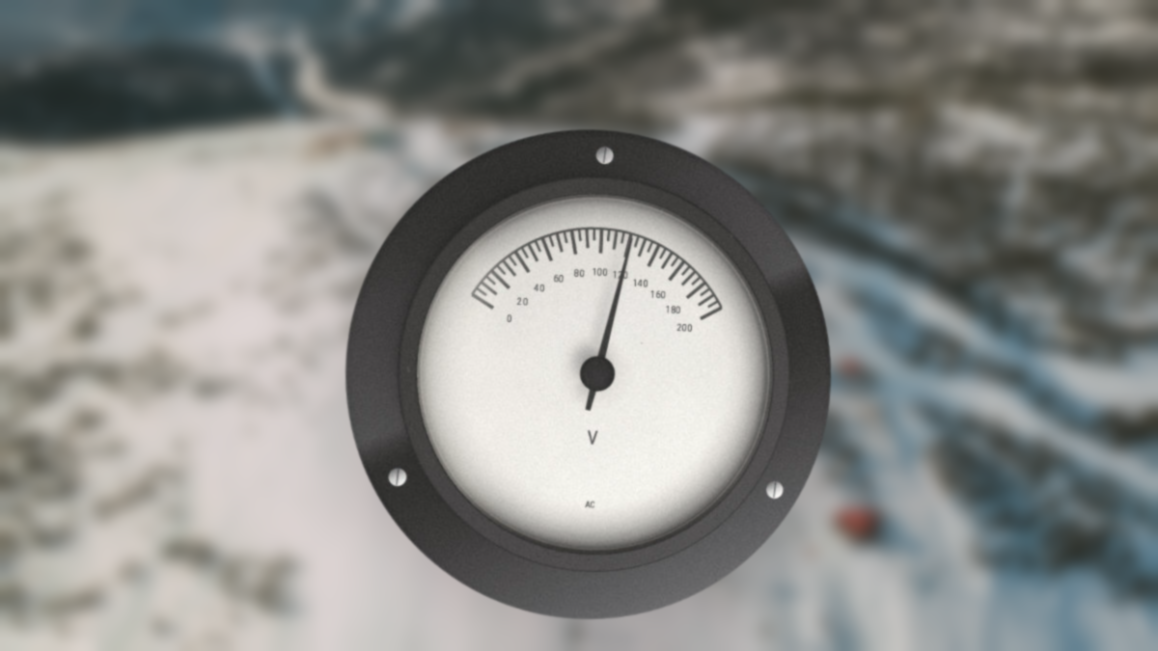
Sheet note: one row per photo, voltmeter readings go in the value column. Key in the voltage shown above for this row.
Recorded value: 120 V
